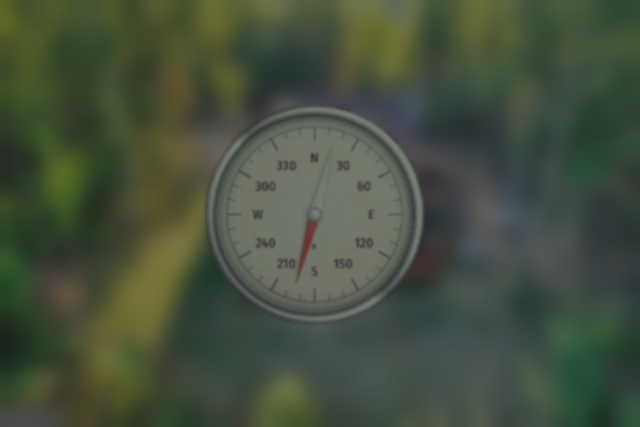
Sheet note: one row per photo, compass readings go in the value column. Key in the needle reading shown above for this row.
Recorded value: 195 °
